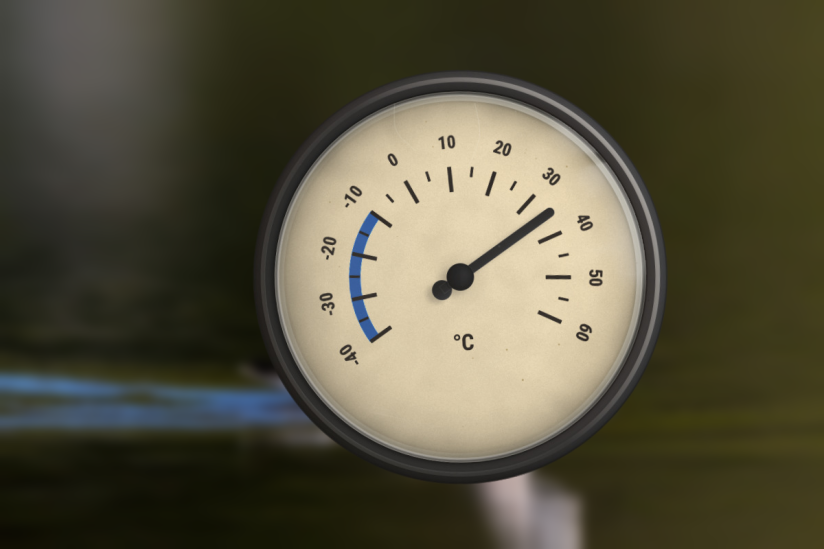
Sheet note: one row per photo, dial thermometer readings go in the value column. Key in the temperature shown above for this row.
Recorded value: 35 °C
